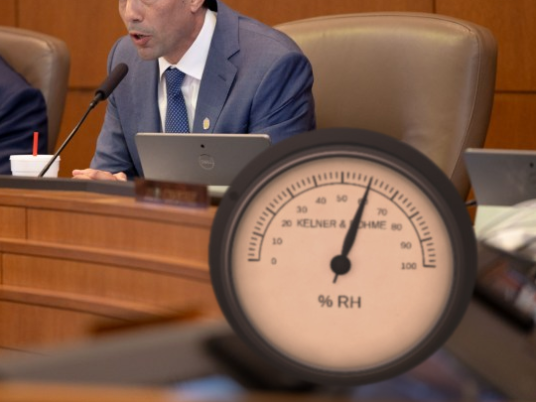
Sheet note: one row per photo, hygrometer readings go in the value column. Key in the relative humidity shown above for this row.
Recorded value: 60 %
